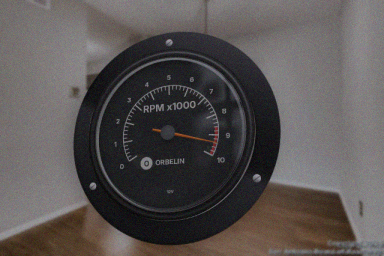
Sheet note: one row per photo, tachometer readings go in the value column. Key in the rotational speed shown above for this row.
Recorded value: 9400 rpm
